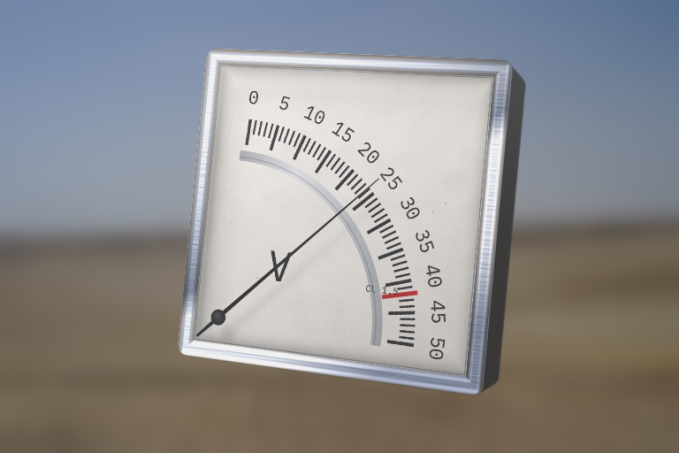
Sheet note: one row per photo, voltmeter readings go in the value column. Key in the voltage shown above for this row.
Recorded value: 24 V
